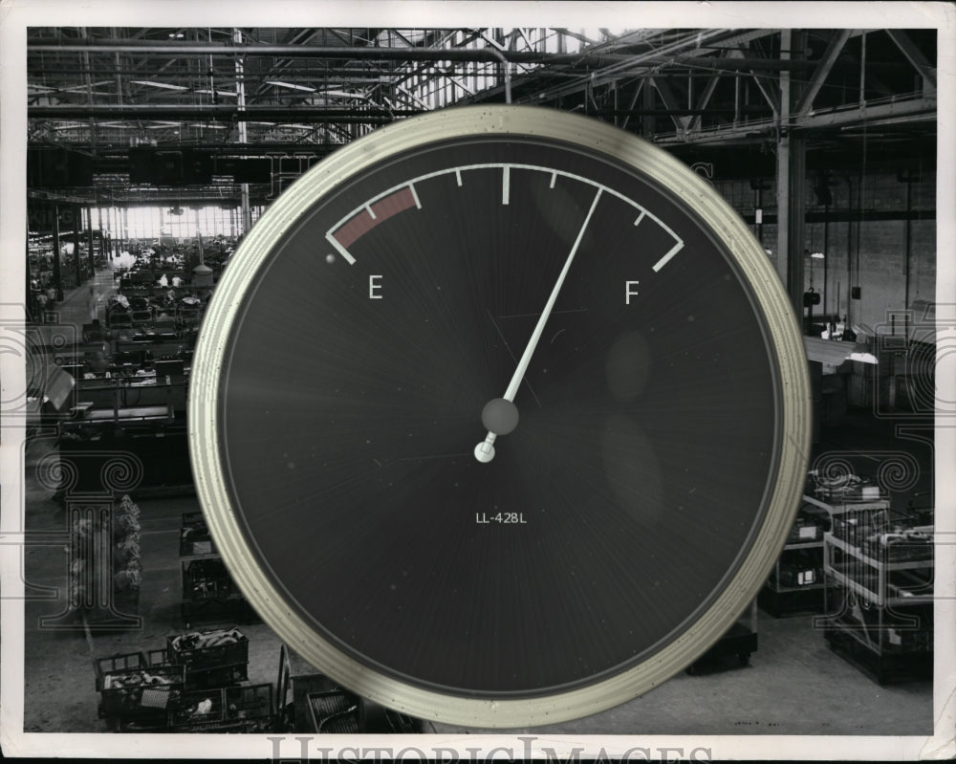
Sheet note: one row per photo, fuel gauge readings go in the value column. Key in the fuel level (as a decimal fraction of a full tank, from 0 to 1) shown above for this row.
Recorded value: 0.75
